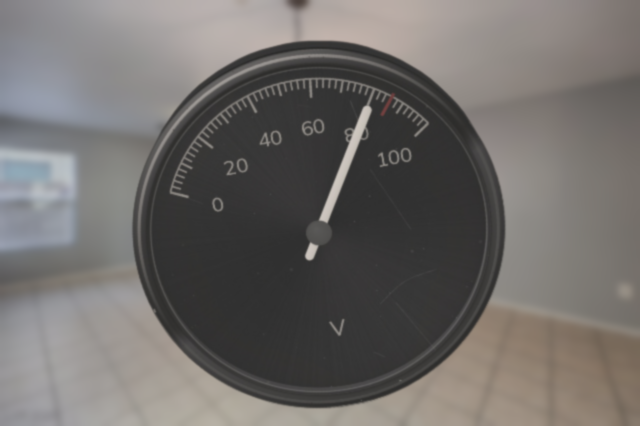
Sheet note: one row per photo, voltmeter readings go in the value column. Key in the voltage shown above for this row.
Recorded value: 80 V
